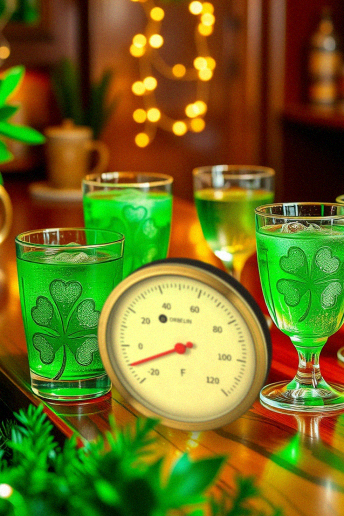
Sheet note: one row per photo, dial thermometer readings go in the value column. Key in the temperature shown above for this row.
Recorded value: -10 °F
